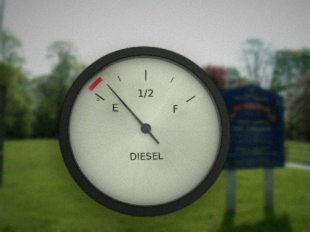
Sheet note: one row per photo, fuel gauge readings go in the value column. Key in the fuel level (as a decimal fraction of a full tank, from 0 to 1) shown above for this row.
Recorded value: 0.125
